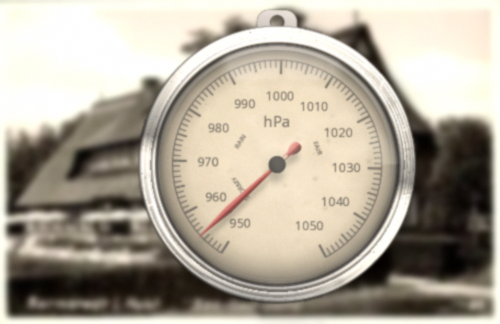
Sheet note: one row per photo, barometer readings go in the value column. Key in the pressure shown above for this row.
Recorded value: 955 hPa
